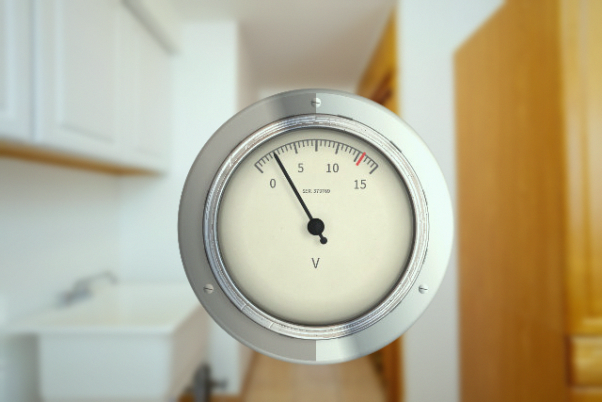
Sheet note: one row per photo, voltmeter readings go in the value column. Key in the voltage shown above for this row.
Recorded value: 2.5 V
